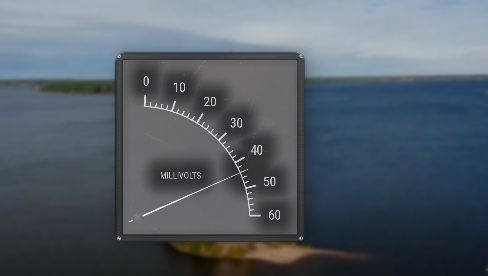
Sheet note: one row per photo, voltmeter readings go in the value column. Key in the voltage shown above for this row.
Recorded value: 44 mV
